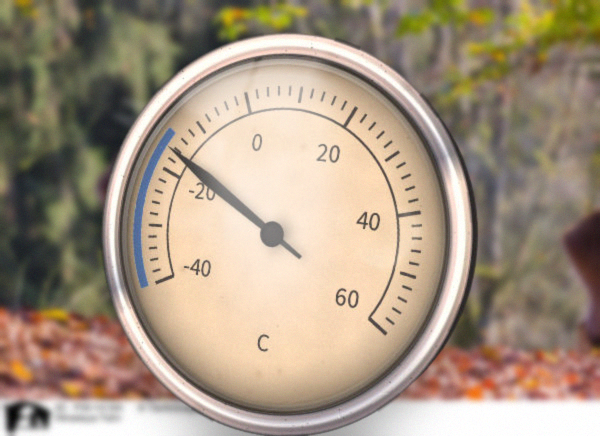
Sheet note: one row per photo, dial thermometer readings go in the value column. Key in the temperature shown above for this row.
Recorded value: -16 °C
